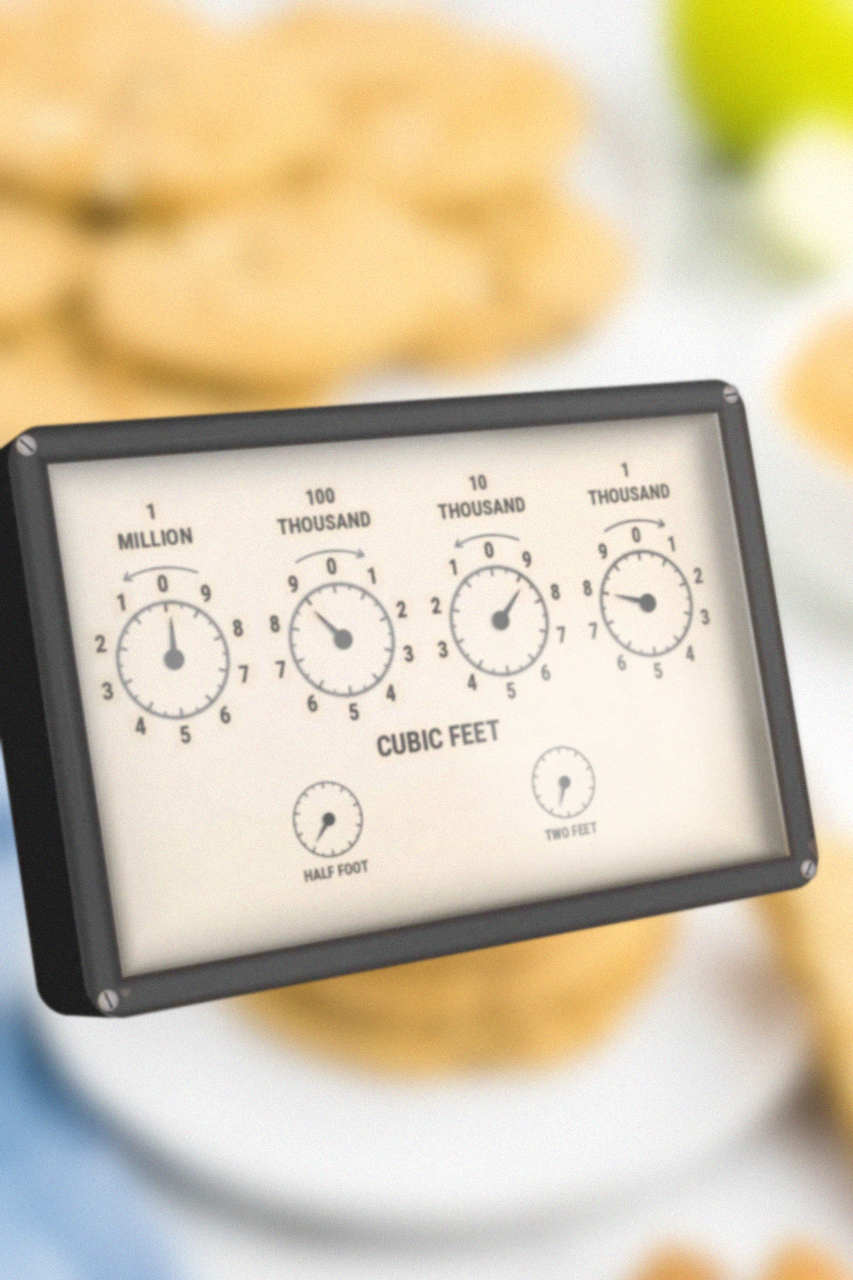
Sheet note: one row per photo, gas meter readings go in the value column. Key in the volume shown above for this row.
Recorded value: 988800 ft³
